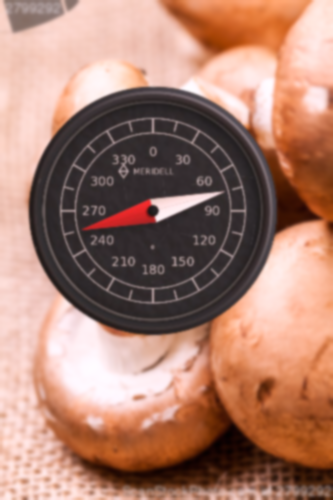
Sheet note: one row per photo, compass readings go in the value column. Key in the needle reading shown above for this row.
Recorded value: 255 °
